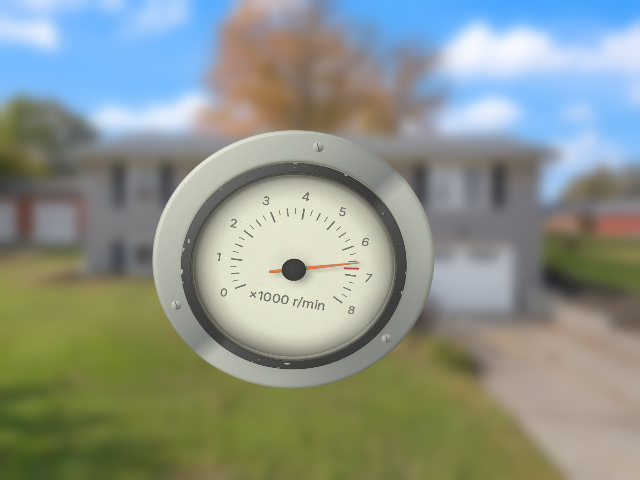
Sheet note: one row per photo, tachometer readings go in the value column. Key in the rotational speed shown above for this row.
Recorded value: 6500 rpm
